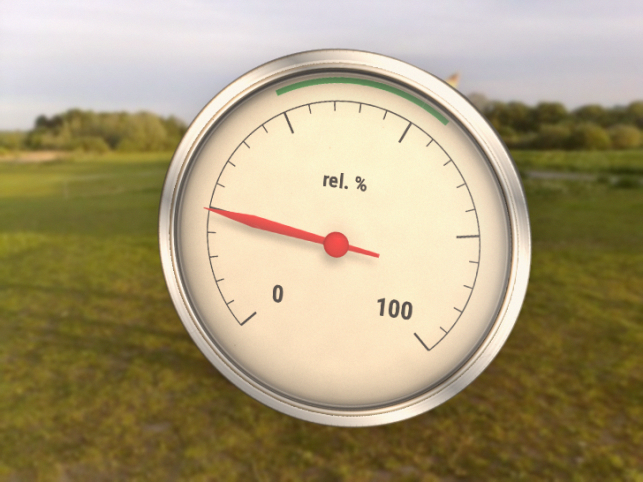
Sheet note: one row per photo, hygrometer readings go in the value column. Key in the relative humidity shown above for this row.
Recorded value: 20 %
